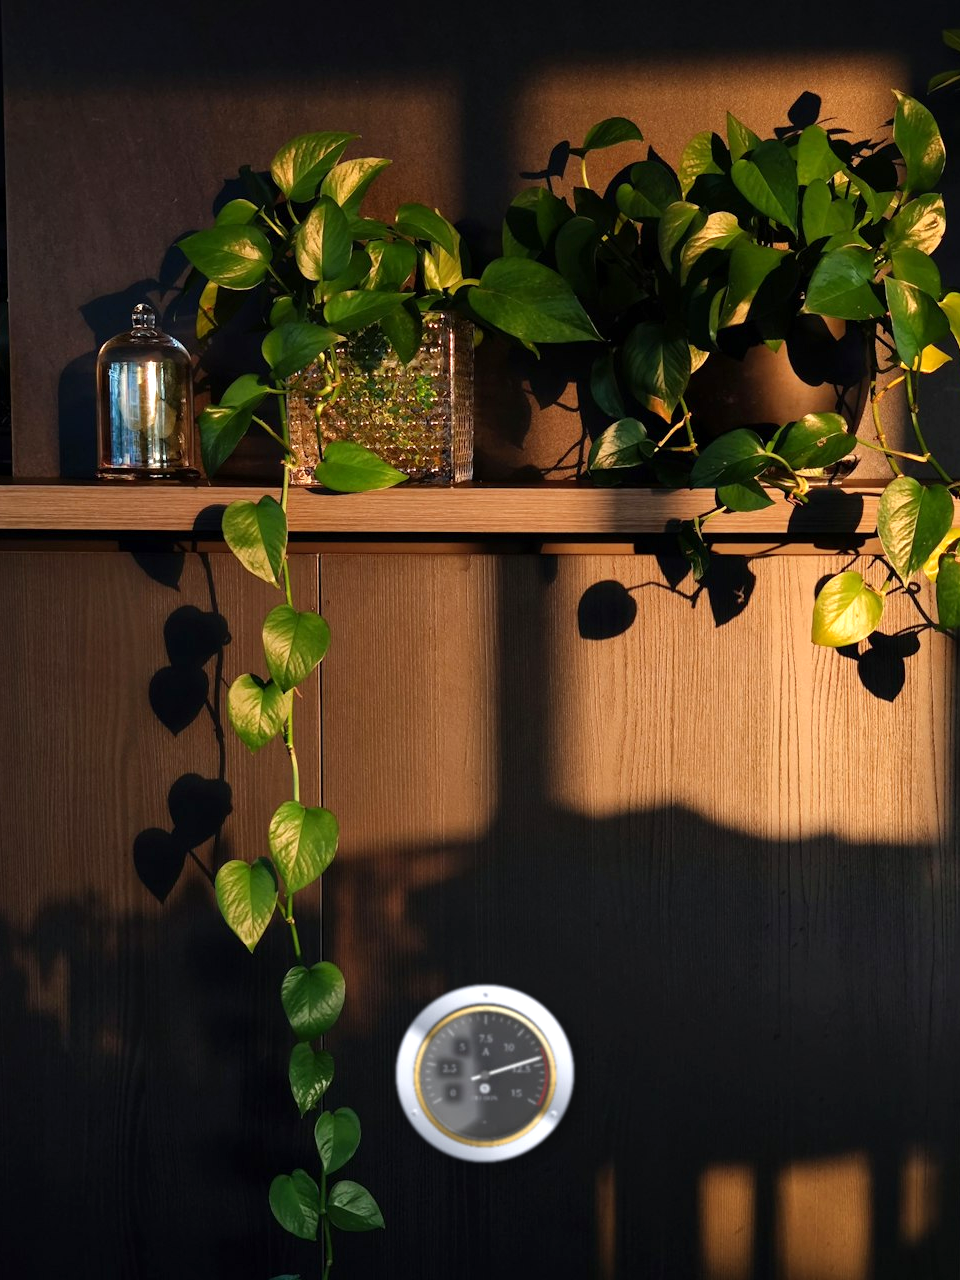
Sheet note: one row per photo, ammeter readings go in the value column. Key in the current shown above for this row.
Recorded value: 12 A
